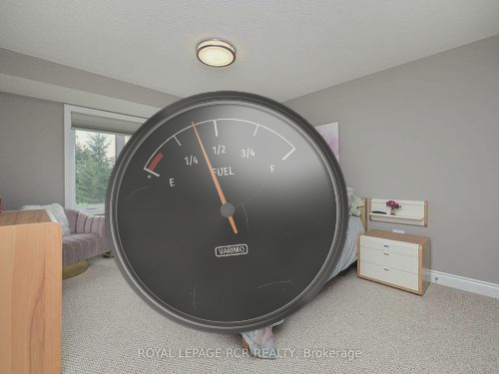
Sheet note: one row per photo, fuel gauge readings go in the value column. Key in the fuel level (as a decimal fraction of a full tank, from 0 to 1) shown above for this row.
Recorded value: 0.375
